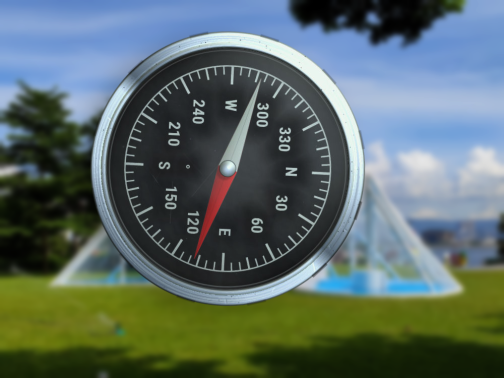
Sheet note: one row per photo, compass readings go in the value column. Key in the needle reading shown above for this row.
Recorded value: 107.5 °
